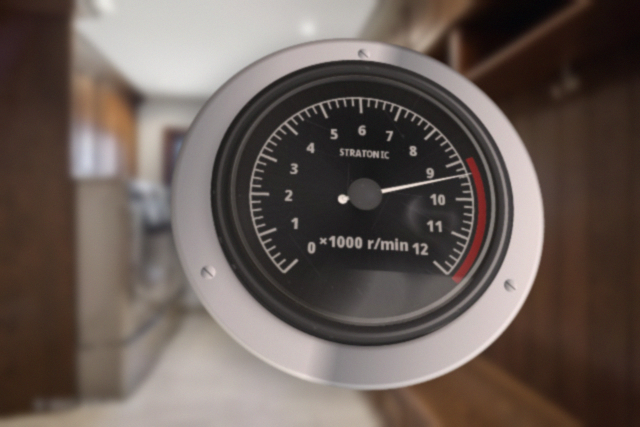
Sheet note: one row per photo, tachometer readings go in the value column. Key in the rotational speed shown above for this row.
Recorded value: 9400 rpm
